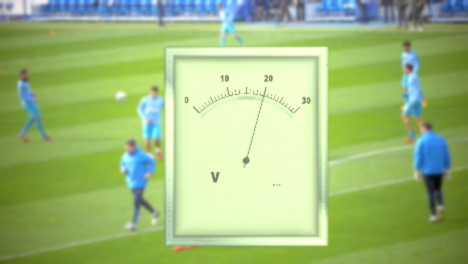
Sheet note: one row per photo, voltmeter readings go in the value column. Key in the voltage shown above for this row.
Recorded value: 20 V
